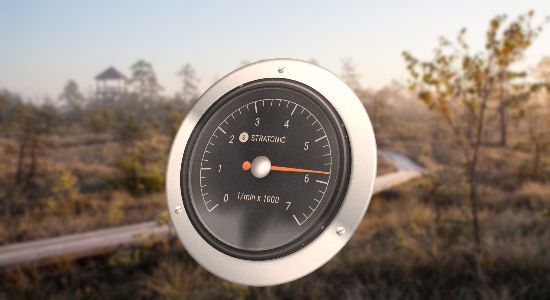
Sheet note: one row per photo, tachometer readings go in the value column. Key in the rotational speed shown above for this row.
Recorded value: 5800 rpm
